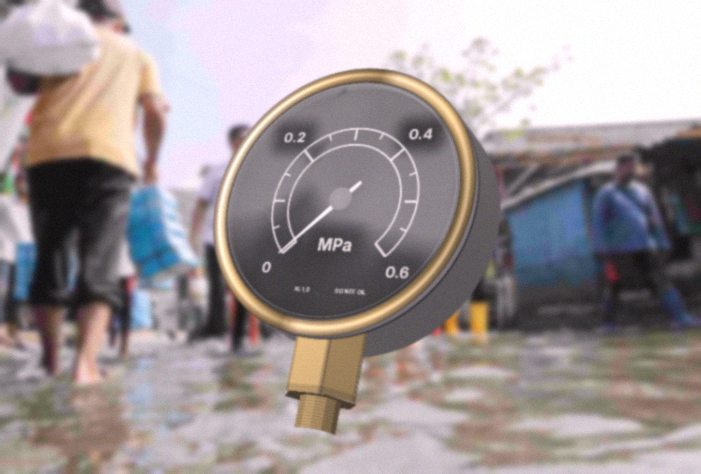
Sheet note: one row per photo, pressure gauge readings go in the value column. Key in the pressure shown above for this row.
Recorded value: 0 MPa
